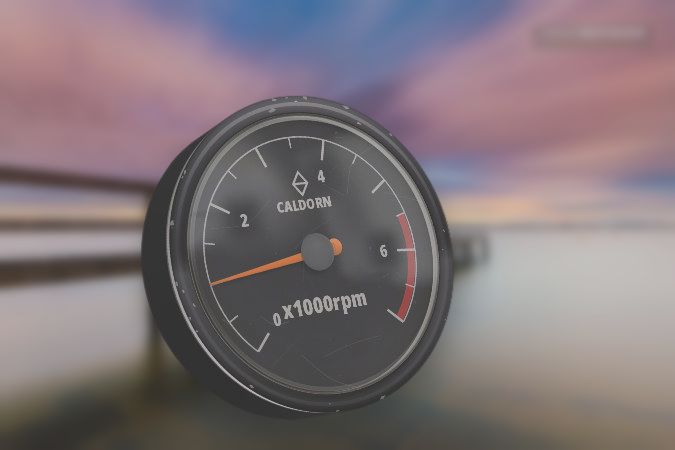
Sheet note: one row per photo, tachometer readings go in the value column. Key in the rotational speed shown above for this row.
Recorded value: 1000 rpm
